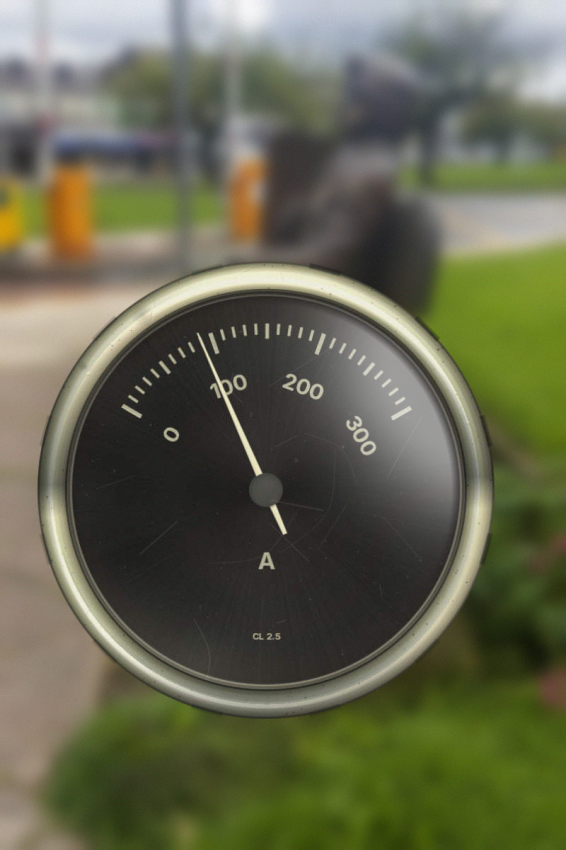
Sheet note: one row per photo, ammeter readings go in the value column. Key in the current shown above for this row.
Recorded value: 90 A
